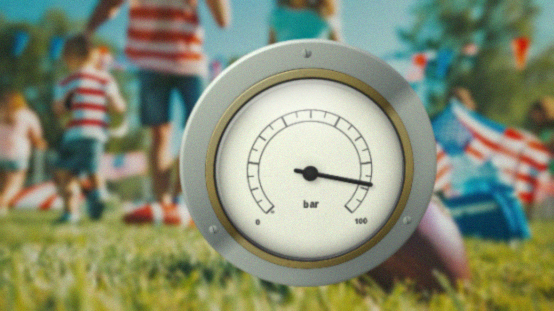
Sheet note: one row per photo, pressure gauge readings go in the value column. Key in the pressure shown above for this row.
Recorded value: 87.5 bar
